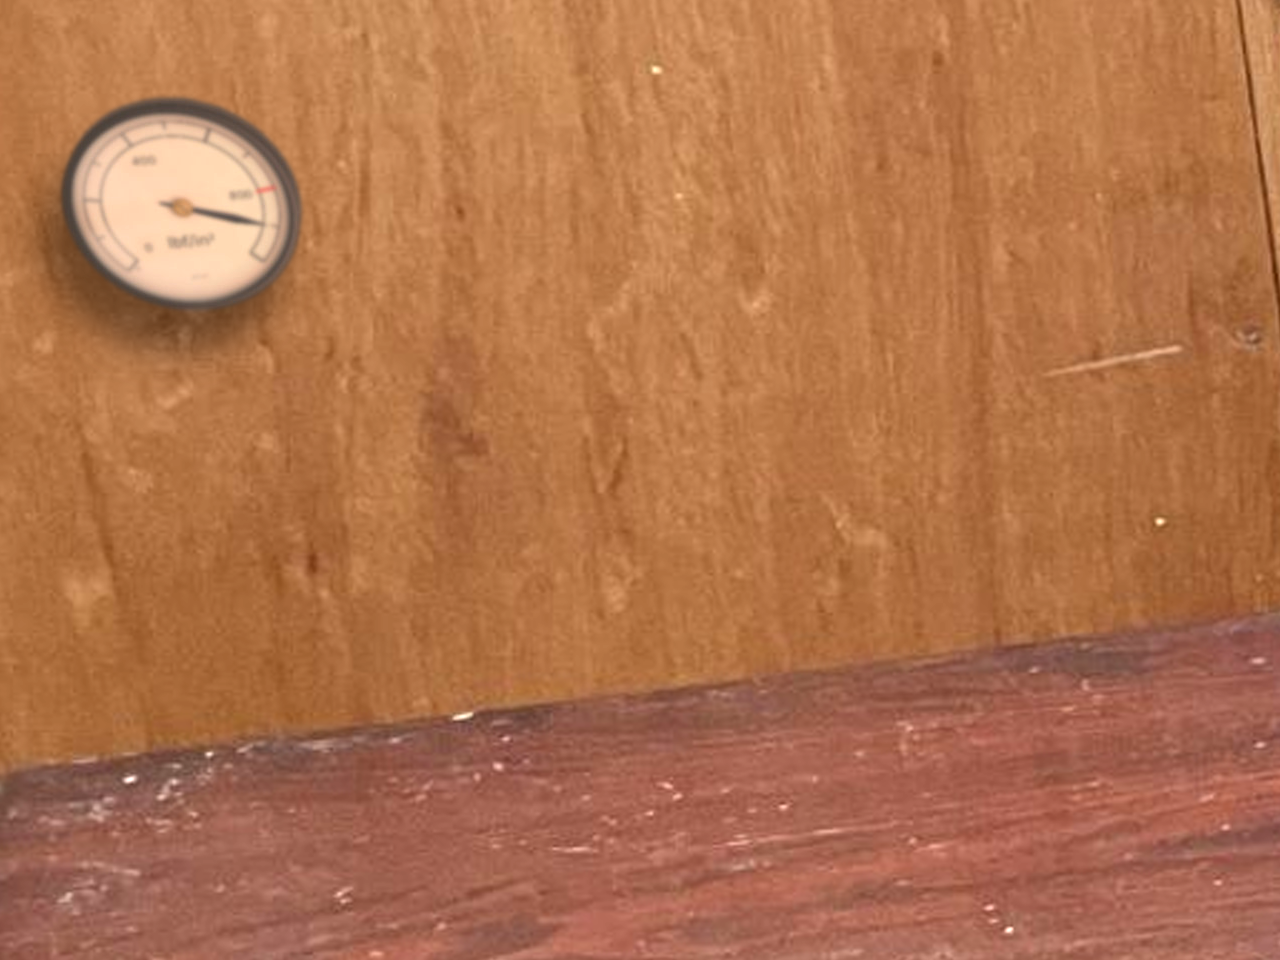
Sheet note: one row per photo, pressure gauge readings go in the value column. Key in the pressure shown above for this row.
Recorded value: 900 psi
